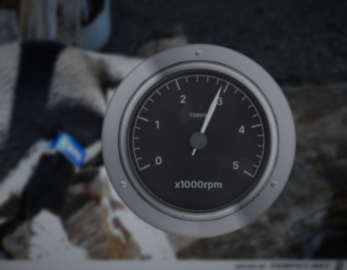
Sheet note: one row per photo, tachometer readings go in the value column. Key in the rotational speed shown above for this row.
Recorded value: 2900 rpm
